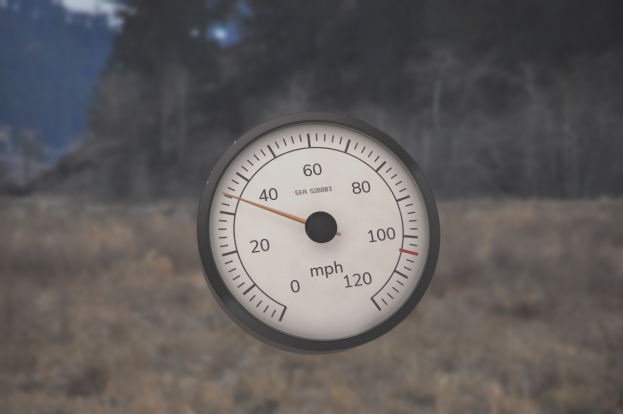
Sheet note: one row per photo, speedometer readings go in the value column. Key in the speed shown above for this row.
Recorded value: 34 mph
